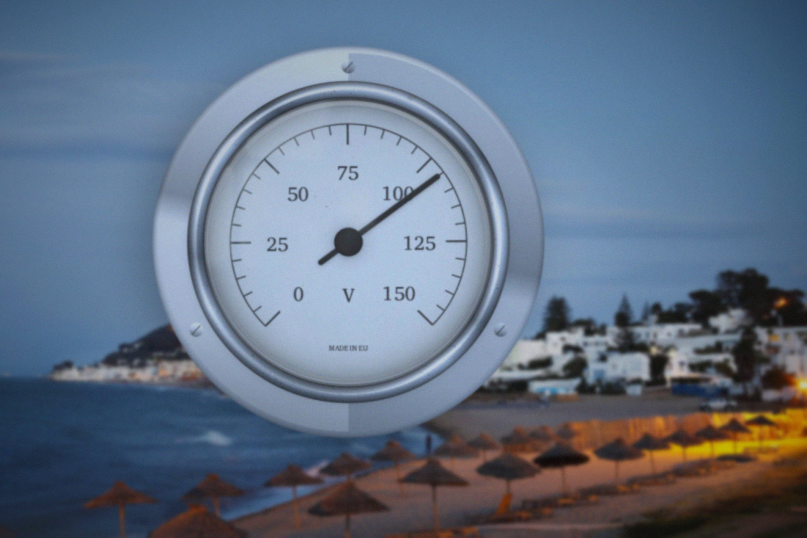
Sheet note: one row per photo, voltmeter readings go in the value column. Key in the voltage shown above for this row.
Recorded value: 105 V
